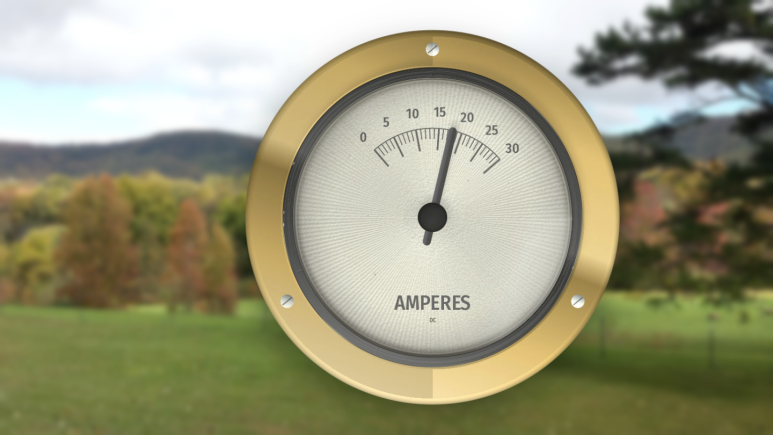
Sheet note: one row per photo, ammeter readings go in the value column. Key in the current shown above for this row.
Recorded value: 18 A
